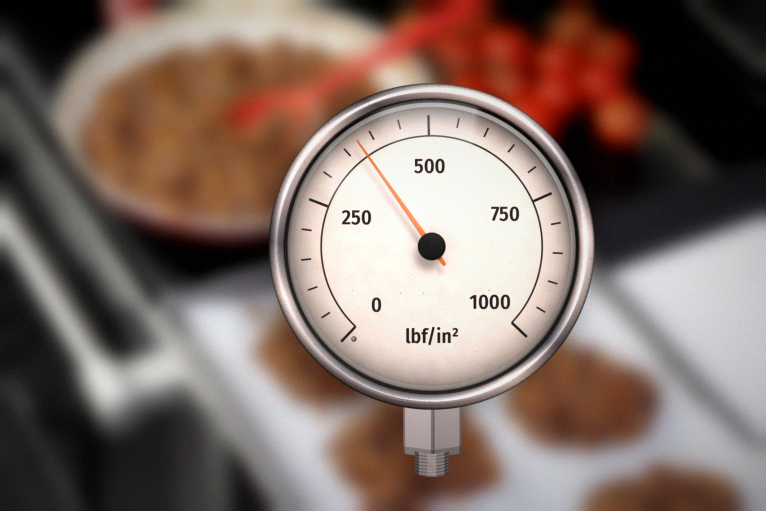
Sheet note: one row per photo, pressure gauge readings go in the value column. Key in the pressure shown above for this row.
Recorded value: 375 psi
